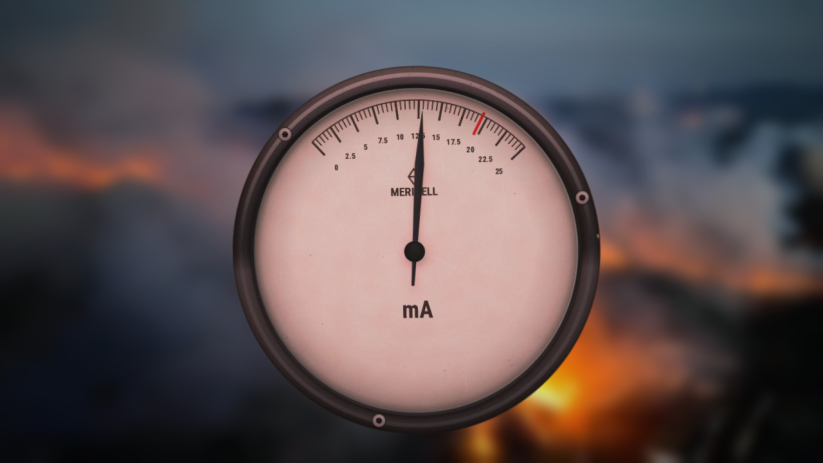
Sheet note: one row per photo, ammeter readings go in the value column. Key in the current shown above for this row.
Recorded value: 13 mA
